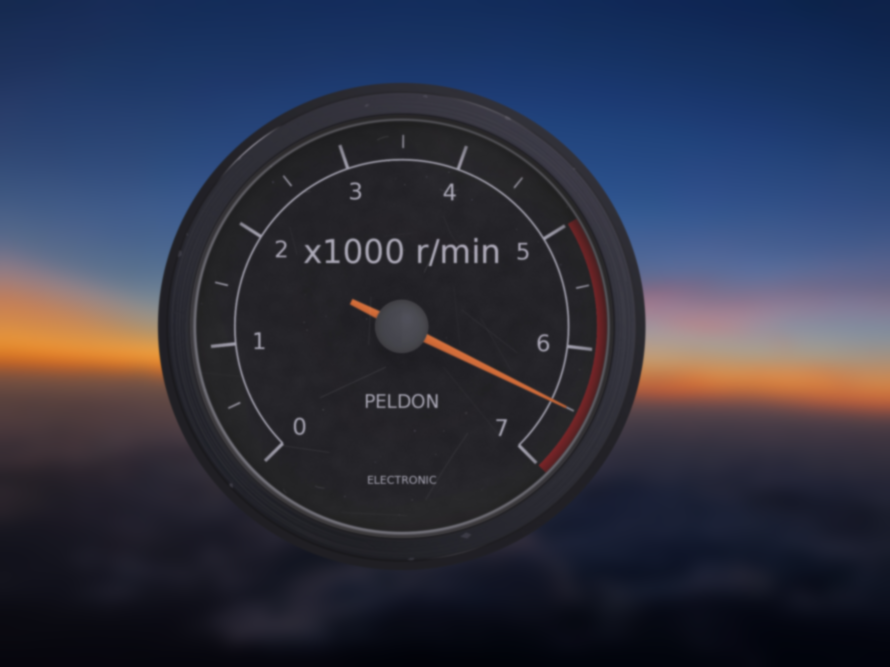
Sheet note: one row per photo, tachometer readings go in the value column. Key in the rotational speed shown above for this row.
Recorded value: 6500 rpm
